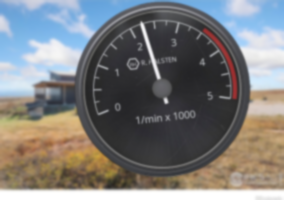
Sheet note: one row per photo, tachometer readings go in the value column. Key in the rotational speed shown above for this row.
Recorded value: 2250 rpm
